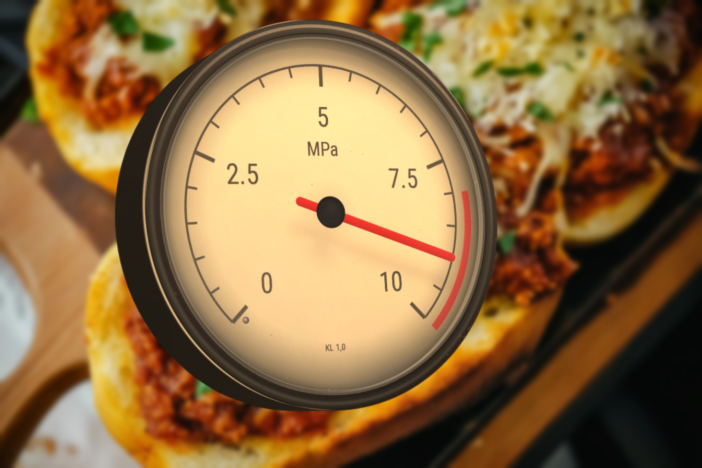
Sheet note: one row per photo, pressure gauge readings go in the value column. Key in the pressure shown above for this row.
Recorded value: 9 MPa
